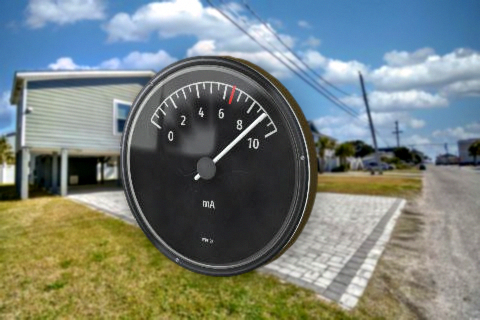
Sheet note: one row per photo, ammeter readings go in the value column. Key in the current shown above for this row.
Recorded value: 9 mA
